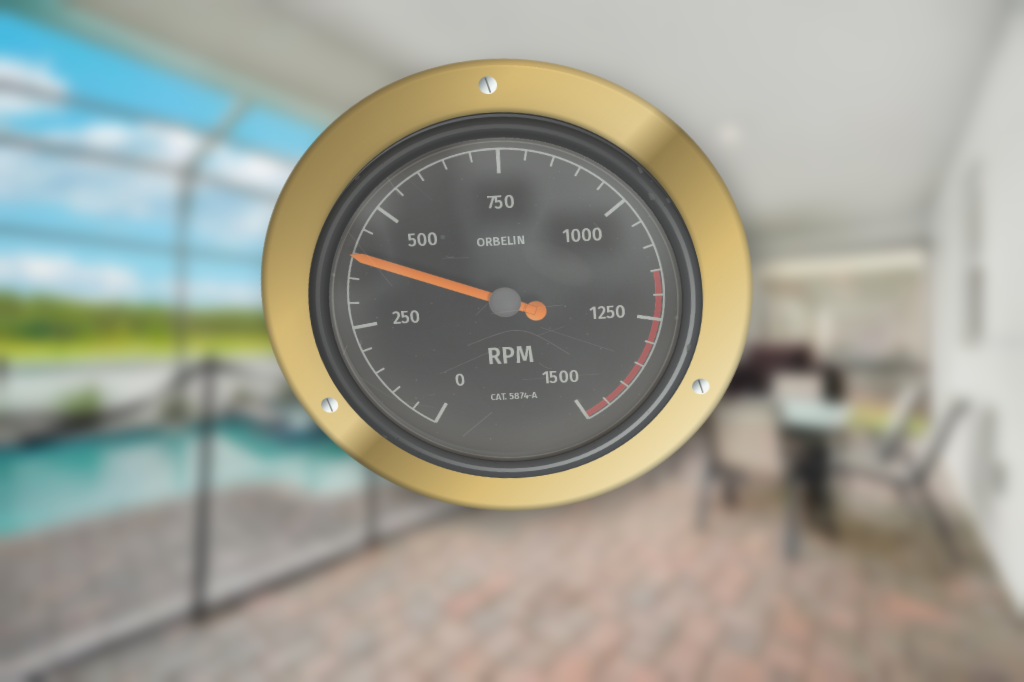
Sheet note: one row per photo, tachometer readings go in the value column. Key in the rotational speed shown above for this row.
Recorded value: 400 rpm
